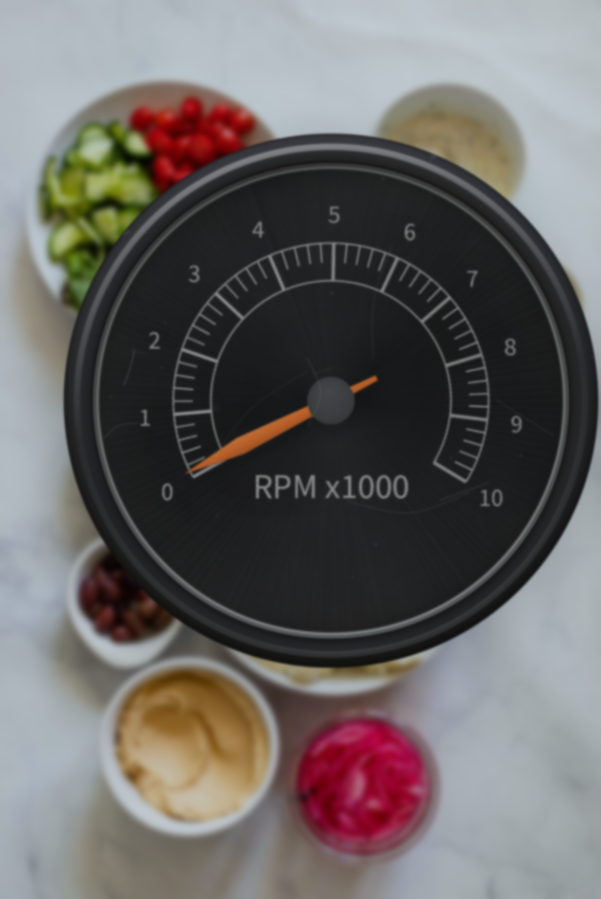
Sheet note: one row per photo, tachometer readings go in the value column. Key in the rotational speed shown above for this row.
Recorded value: 100 rpm
